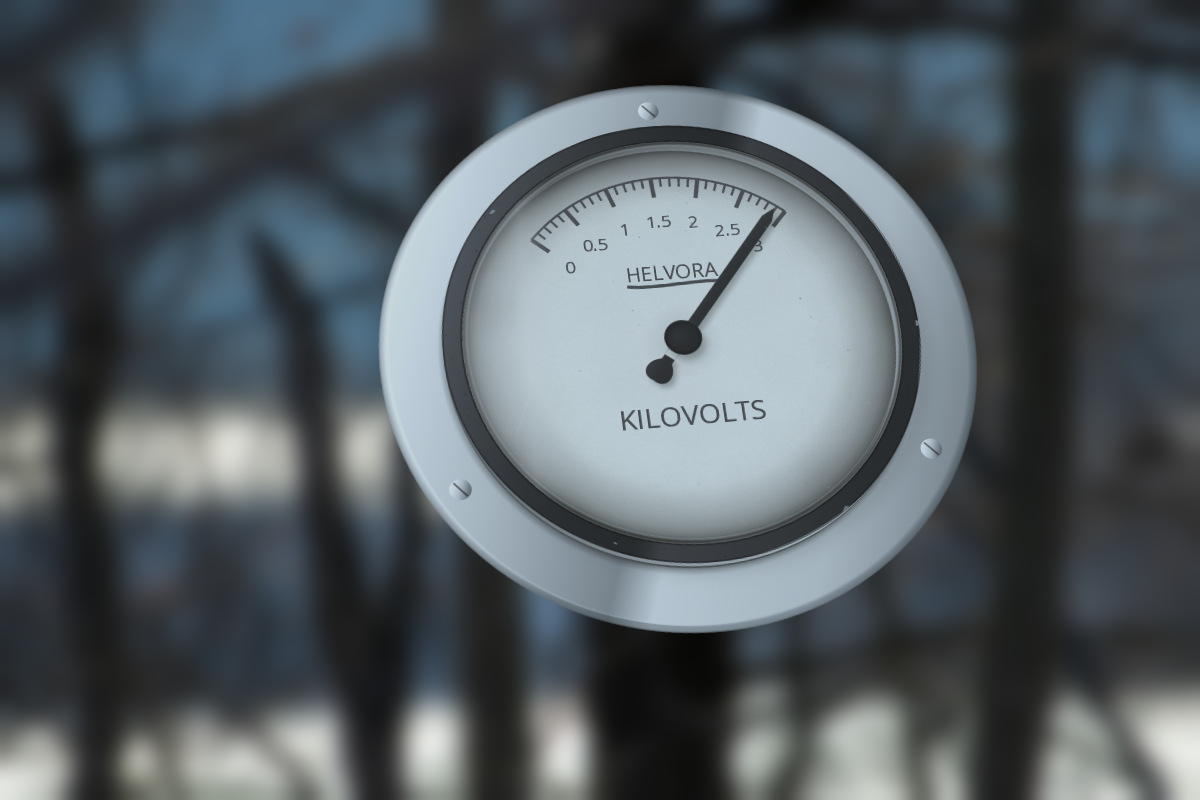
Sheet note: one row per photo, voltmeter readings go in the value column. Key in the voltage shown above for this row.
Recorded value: 2.9 kV
